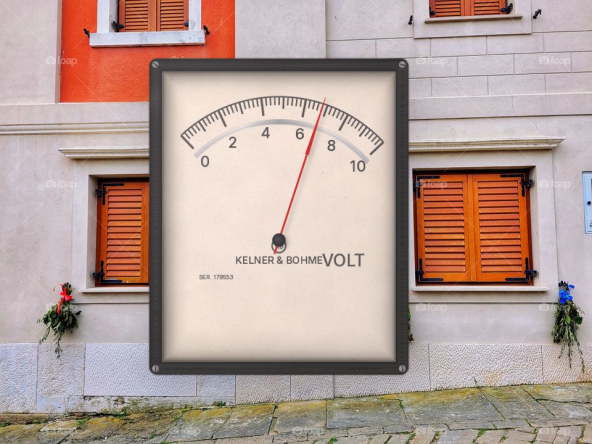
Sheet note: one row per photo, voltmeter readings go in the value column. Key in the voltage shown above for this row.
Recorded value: 6.8 V
